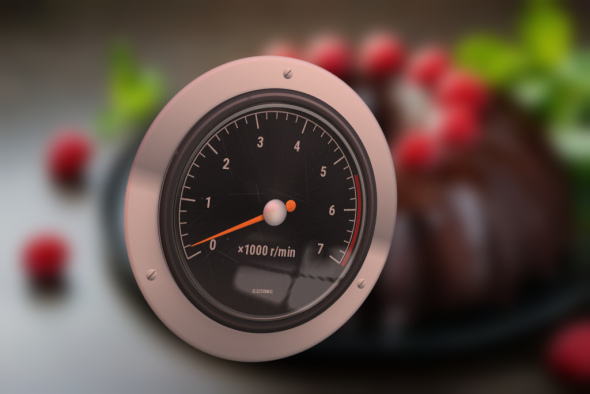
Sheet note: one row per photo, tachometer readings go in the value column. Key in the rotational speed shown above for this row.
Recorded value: 200 rpm
